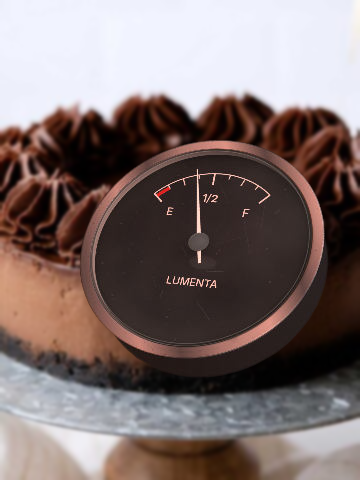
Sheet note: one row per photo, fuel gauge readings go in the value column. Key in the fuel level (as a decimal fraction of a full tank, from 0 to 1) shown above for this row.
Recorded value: 0.375
